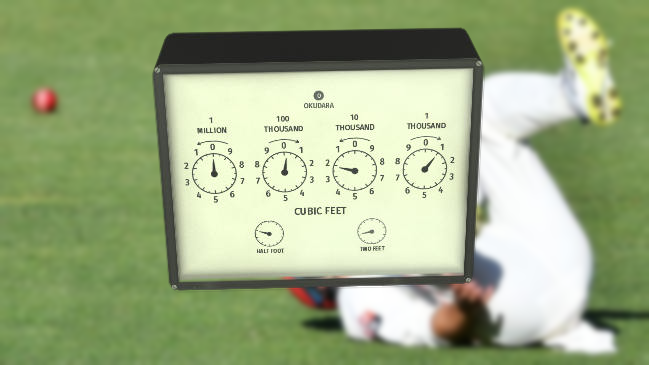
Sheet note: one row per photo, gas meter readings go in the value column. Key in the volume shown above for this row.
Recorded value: 2100 ft³
